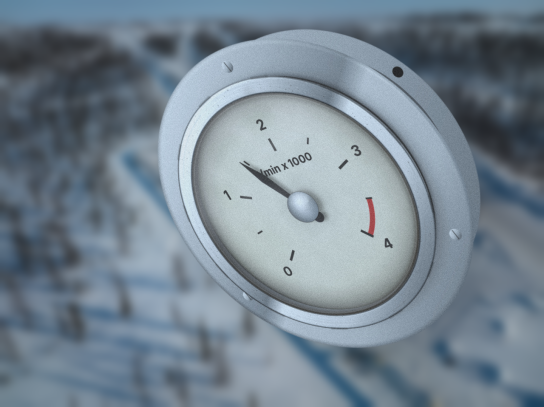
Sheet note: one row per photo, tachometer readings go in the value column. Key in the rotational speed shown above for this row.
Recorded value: 1500 rpm
